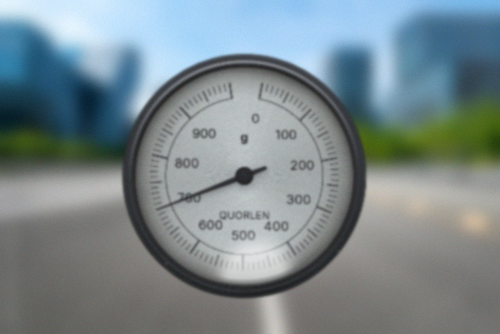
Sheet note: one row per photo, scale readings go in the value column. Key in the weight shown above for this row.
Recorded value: 700 g
